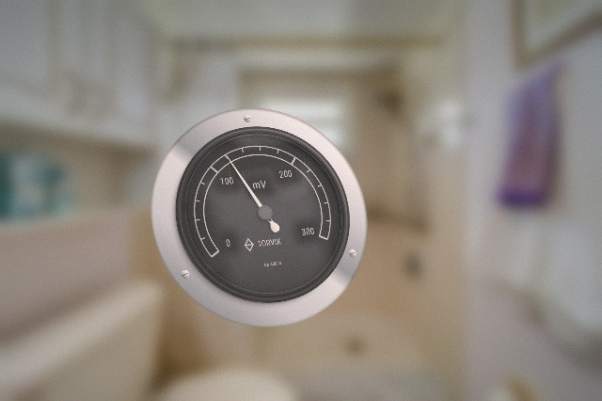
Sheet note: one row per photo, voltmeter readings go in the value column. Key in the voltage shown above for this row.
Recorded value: 120 mV
